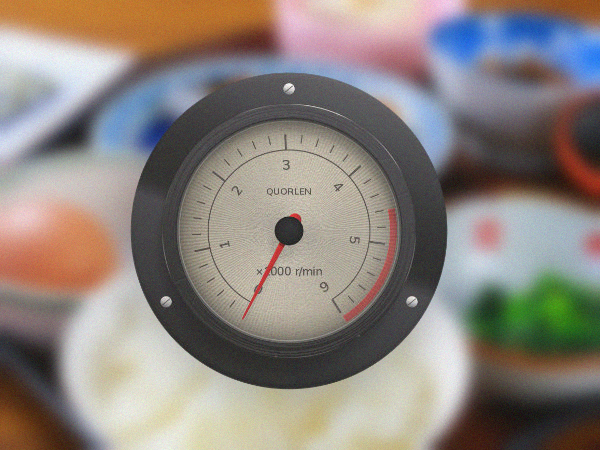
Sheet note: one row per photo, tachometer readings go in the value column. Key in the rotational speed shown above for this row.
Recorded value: 0 rpm
